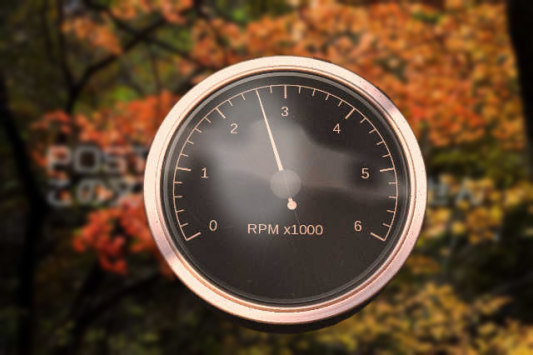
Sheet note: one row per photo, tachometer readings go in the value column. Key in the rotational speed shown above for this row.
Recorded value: 2600 rpm
